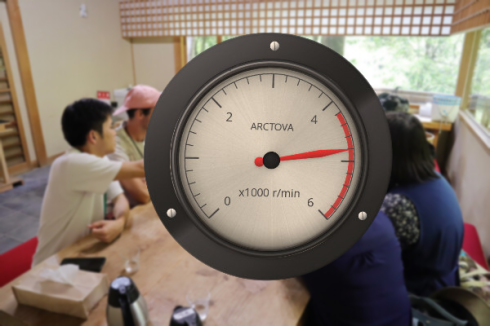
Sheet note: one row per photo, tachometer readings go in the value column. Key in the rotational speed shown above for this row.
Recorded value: 4800 rpm
